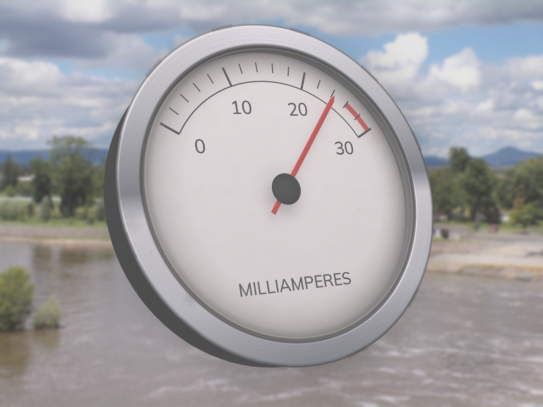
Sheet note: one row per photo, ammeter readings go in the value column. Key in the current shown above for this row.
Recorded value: 24 mA
